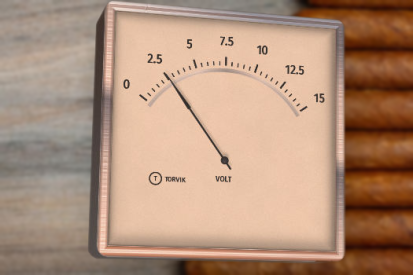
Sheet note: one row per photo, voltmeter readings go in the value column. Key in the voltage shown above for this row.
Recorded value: 2.5 V
